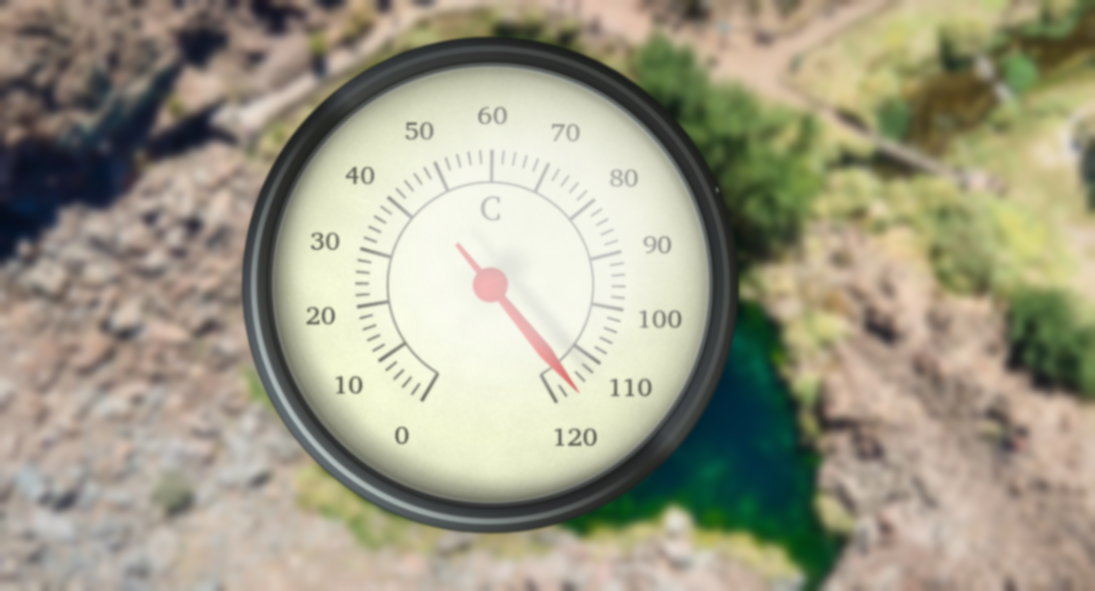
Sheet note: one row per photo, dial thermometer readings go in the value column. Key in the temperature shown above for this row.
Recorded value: 116 °C
